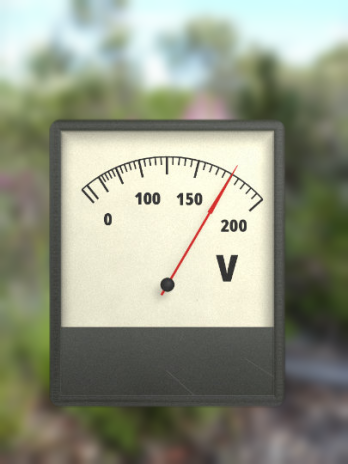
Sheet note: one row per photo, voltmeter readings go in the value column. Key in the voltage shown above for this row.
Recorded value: 175 V
